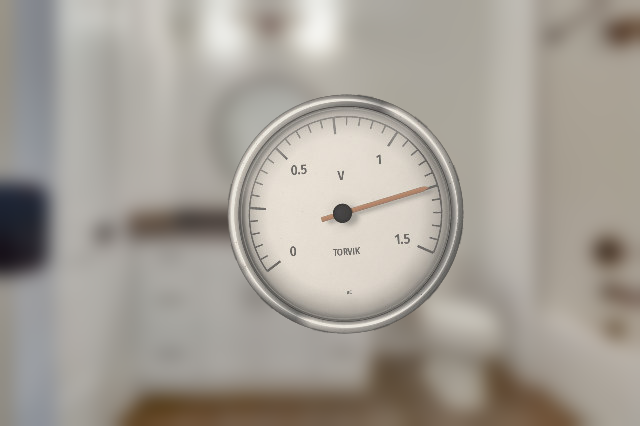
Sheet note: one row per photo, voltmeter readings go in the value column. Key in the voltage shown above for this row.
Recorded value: 1.25 V
